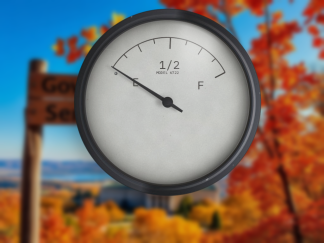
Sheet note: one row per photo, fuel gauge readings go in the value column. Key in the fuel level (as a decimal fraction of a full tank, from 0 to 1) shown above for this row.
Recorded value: 0
